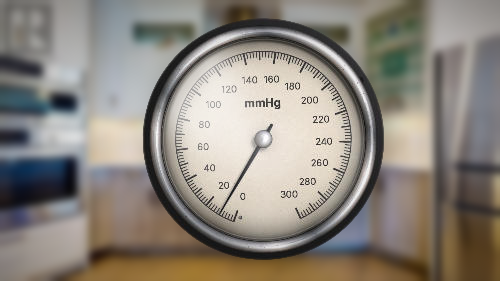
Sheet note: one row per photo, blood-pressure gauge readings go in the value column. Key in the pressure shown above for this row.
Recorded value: 10 mmHg
